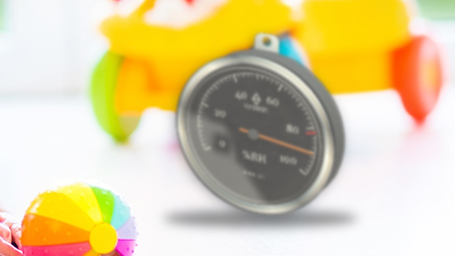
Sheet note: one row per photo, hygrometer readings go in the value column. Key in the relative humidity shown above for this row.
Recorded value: 90 %
